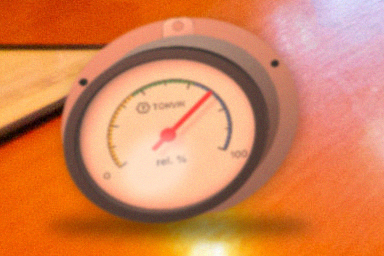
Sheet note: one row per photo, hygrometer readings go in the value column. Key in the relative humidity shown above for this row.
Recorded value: 70 %
